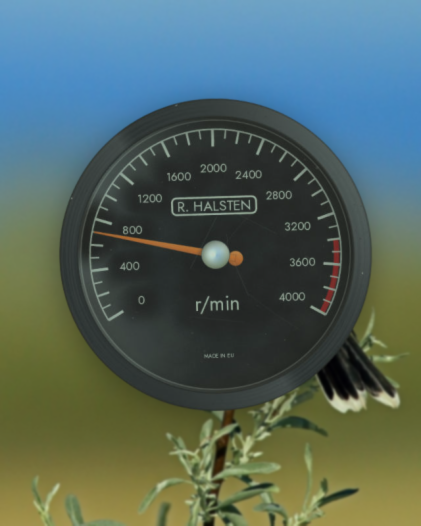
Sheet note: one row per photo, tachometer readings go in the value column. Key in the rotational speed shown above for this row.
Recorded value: 700 rpm
